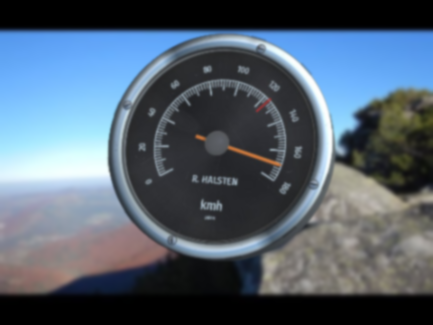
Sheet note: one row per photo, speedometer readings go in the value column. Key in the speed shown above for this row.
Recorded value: 170 km/h
